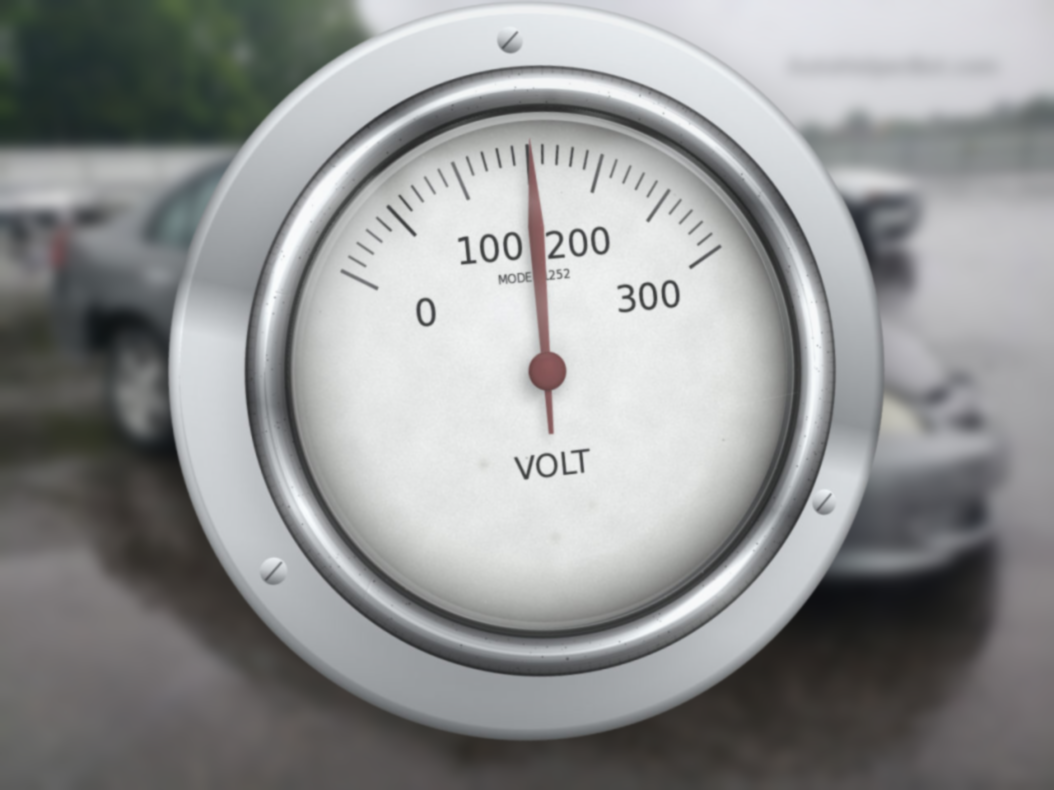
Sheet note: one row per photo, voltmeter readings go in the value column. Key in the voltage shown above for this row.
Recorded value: 150 V
